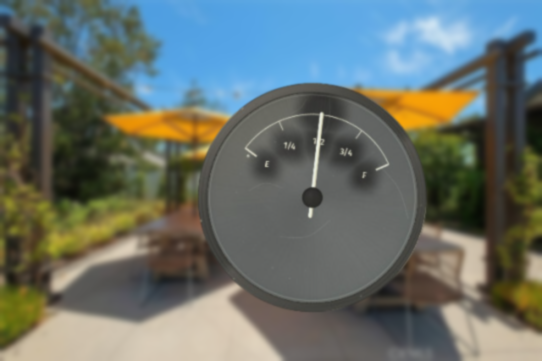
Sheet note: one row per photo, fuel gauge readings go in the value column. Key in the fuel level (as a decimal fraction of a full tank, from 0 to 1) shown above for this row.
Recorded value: 0.5
